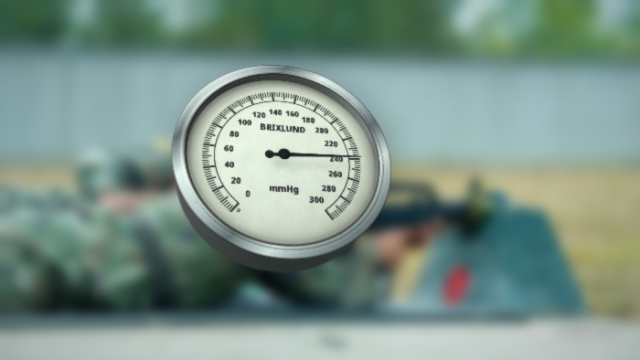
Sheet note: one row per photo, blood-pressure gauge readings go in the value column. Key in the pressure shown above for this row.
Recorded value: 240 mmHg
